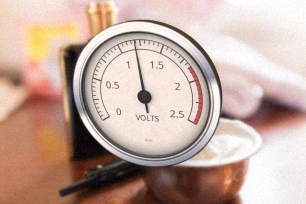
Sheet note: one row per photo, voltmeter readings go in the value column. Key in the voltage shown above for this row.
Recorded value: 1.2 V
